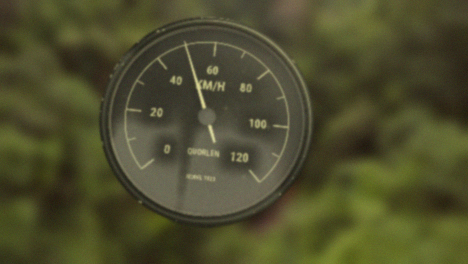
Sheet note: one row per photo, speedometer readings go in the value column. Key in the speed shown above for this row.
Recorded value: 50 km/h
